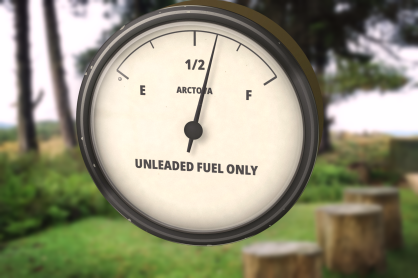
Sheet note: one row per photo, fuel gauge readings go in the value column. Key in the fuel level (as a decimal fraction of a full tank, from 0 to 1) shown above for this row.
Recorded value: 0.625
